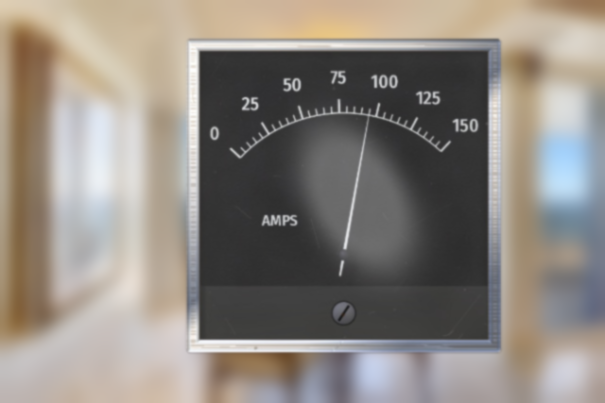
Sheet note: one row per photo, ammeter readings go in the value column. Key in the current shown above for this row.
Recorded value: 95 A
